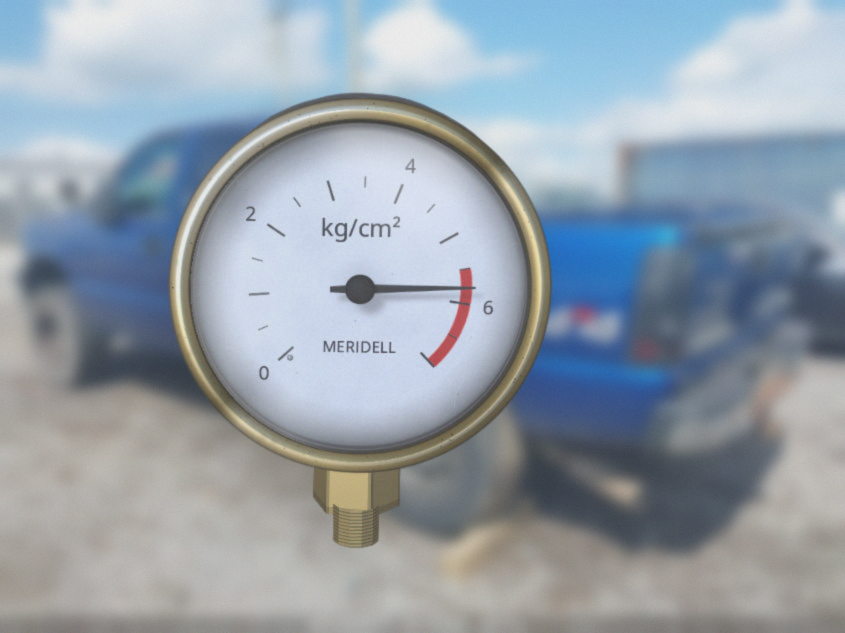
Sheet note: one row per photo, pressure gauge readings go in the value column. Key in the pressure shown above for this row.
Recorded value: 5.75 kg/cm²
